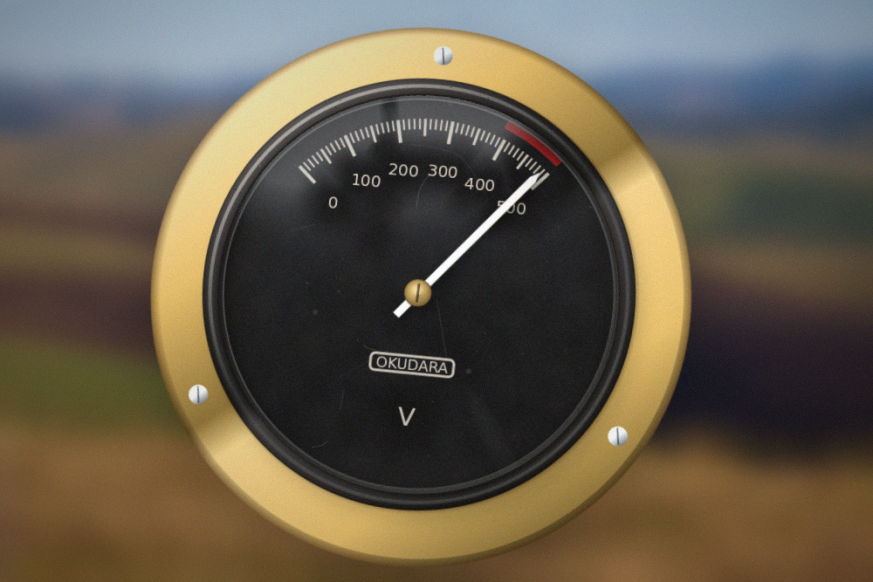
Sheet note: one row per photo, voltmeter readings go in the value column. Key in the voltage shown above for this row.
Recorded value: 490 V
